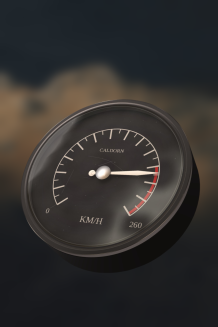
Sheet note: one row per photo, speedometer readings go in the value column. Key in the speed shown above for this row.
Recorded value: 210 km/h
